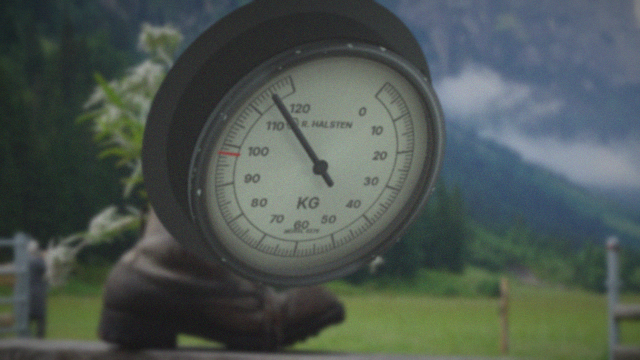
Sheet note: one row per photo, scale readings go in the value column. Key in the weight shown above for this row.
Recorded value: 115 kg
